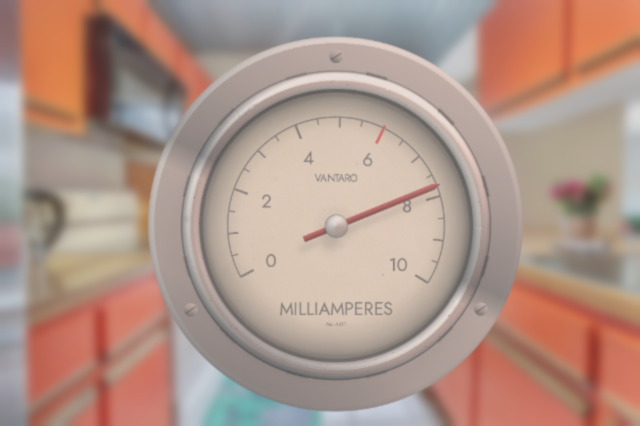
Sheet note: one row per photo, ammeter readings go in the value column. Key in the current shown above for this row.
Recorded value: 7.75 mA
